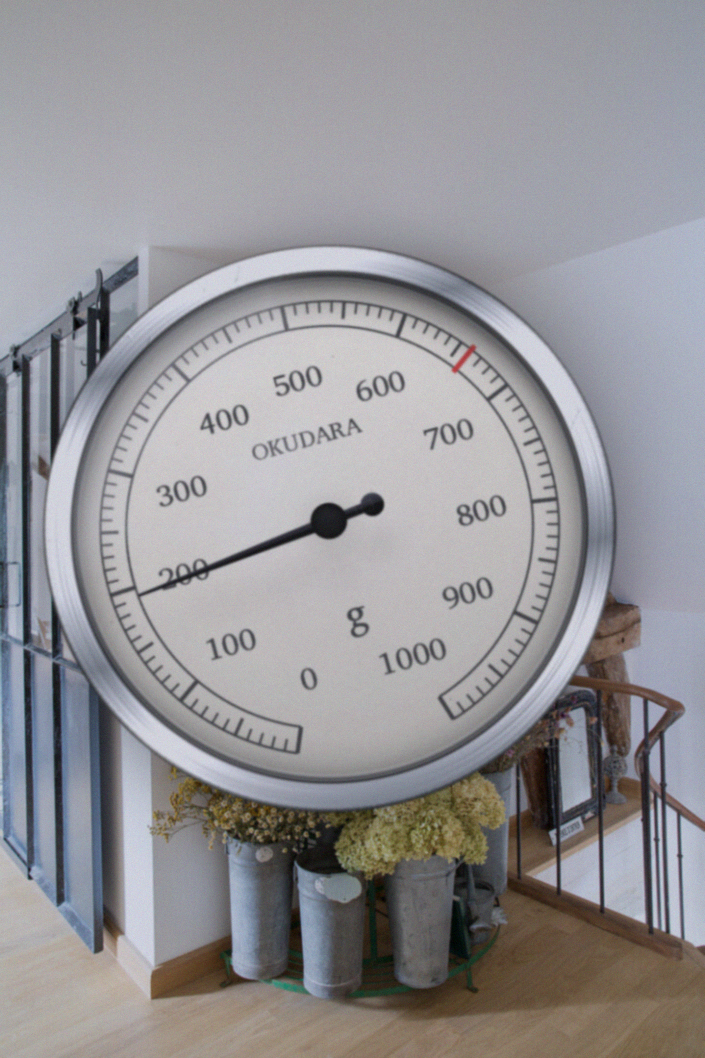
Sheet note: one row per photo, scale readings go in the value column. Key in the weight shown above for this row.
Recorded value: 190 g
